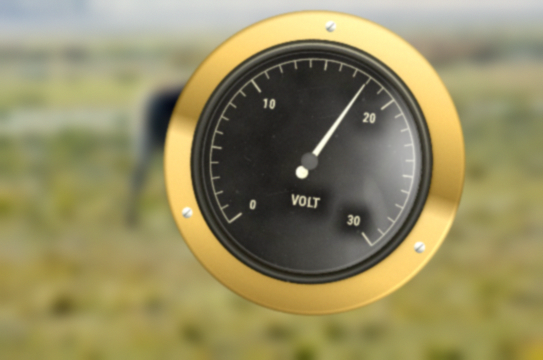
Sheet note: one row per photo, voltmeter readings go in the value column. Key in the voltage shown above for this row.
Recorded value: 18 V
